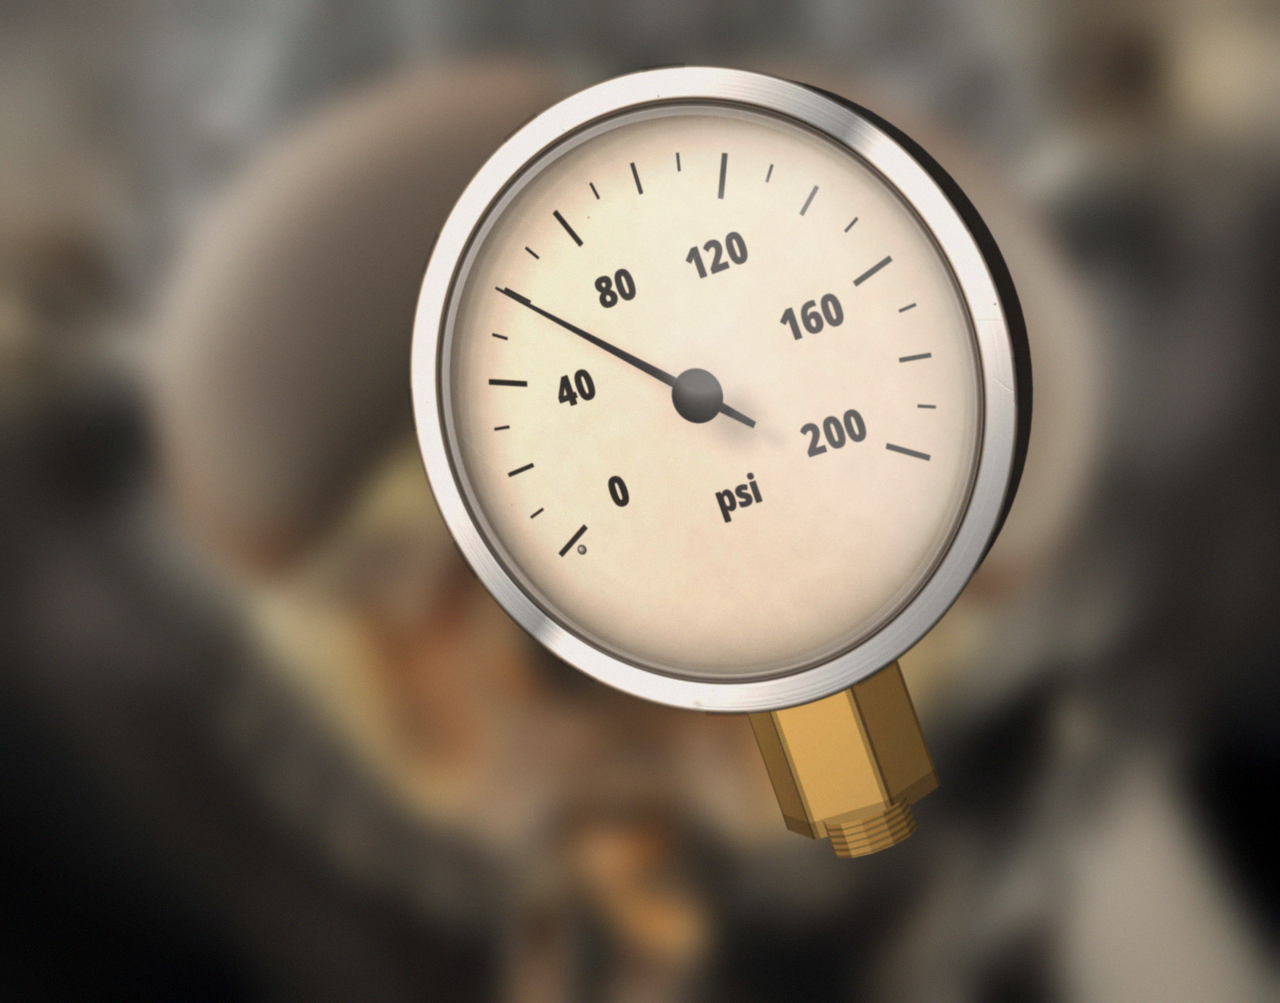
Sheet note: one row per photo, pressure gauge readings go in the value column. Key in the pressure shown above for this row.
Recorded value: 60 psi
